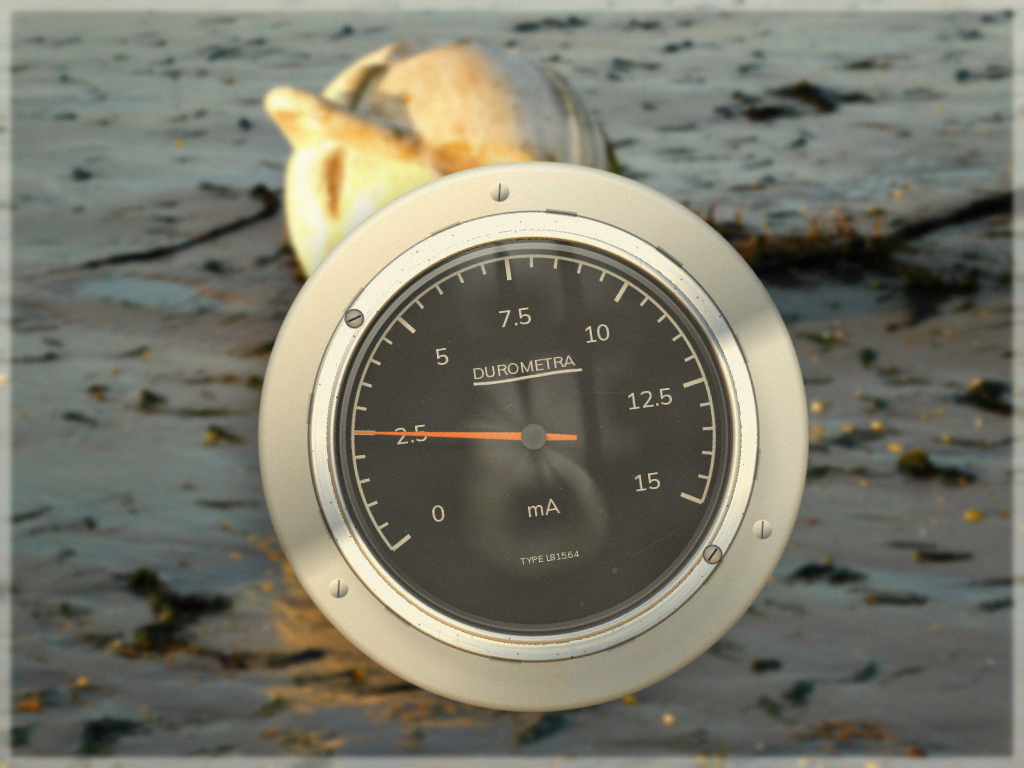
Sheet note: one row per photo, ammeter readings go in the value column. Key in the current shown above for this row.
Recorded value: 2.5 mA
